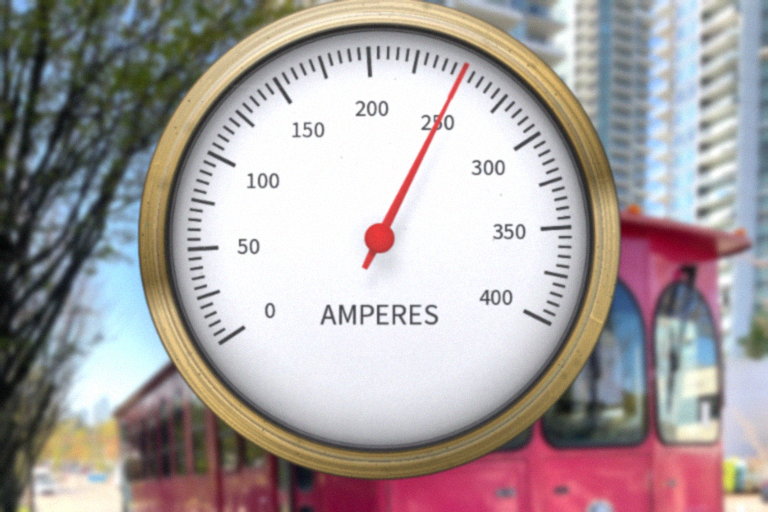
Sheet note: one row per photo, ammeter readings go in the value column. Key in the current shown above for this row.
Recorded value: 250 A
